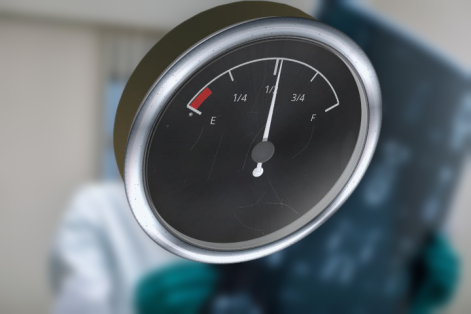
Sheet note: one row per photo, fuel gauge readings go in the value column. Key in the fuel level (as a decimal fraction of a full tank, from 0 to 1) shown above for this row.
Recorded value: 0.5
